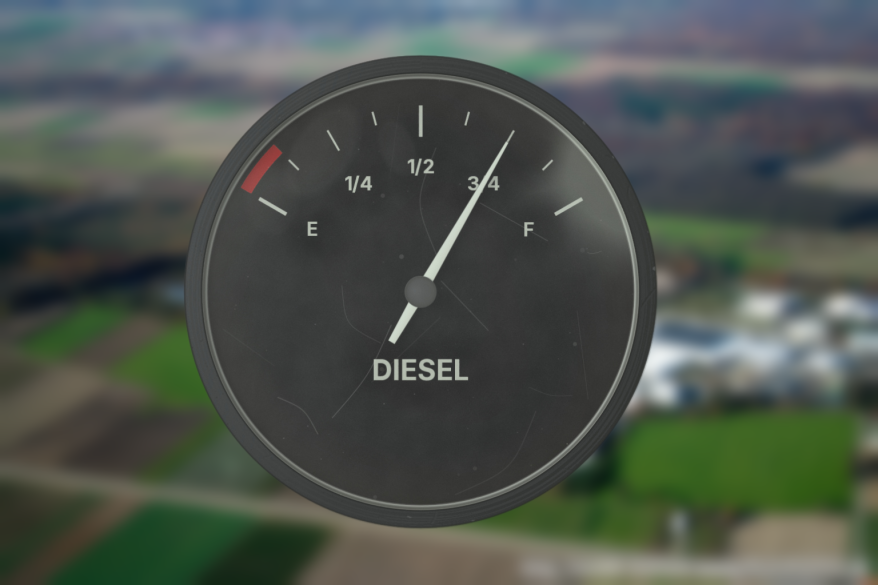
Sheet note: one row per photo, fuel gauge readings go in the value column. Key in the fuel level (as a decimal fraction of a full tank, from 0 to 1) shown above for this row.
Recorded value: 0.75
